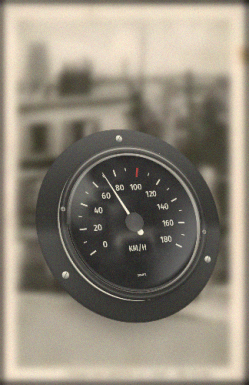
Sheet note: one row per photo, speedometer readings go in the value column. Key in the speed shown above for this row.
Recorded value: 70 km/h
